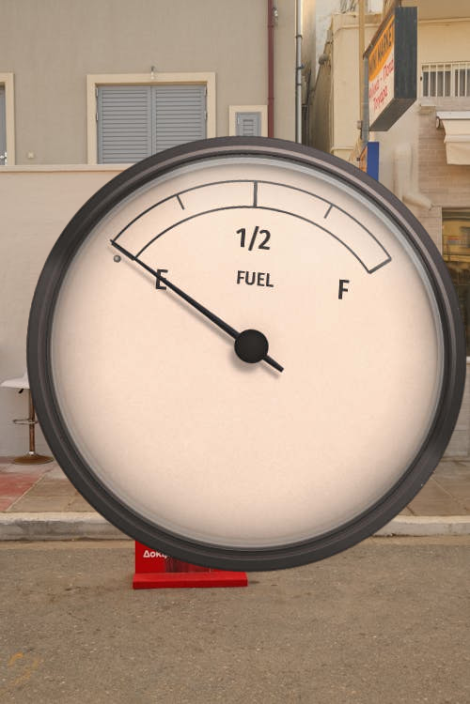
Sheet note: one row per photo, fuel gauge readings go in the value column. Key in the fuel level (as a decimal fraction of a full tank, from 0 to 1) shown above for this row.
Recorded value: 0
